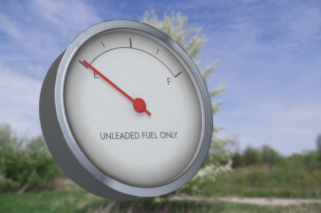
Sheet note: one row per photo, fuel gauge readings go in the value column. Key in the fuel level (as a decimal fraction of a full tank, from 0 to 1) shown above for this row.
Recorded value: 0
